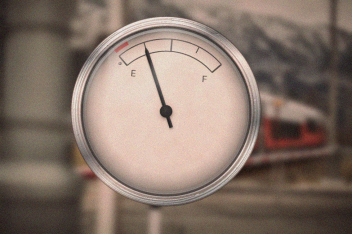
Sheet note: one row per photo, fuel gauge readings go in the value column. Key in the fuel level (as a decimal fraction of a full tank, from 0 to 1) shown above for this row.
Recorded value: 0.25
